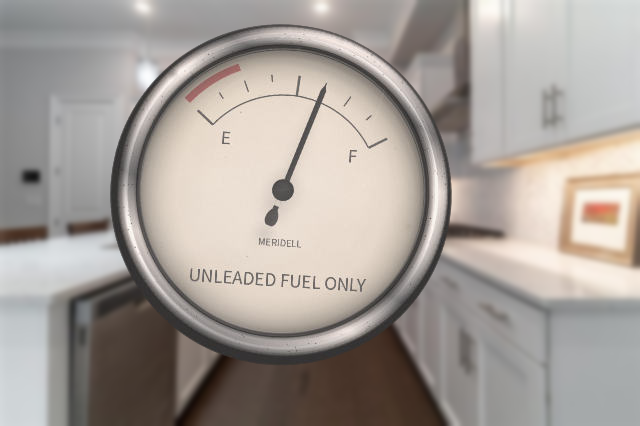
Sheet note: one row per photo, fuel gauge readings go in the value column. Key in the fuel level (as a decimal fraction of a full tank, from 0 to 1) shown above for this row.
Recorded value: 0.625
